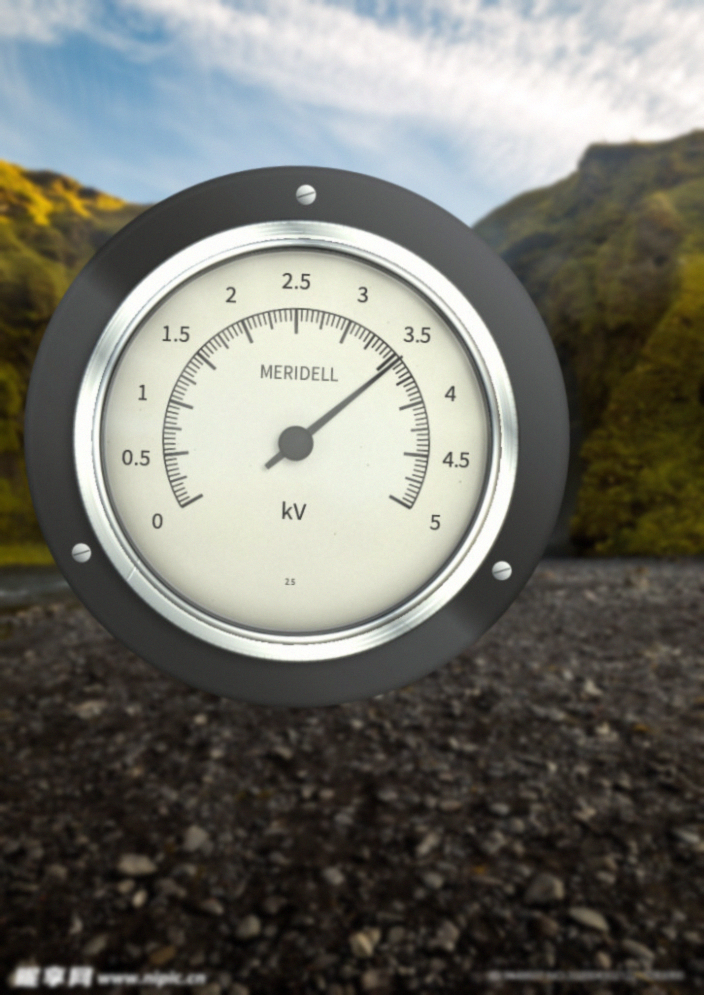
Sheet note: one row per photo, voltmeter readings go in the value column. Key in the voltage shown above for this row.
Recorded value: 3.55 kV
